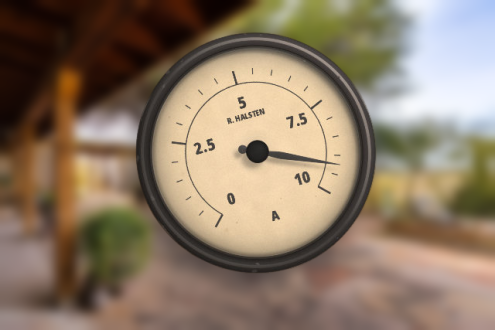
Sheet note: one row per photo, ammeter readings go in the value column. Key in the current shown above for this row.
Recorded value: 9.25 A
